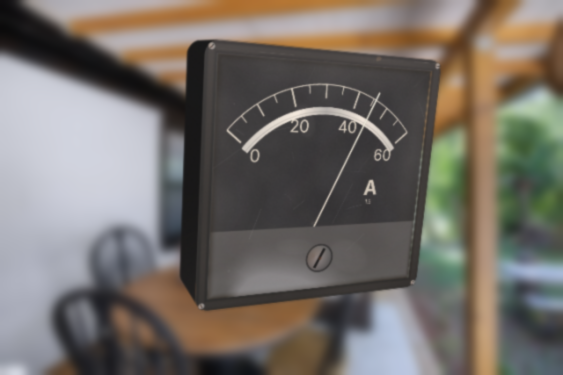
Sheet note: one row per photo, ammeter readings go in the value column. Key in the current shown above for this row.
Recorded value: 45 A
